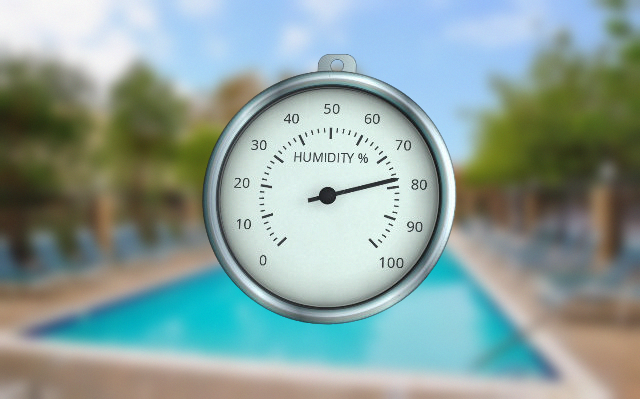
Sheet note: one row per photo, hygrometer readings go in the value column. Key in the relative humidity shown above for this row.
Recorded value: 78 %
